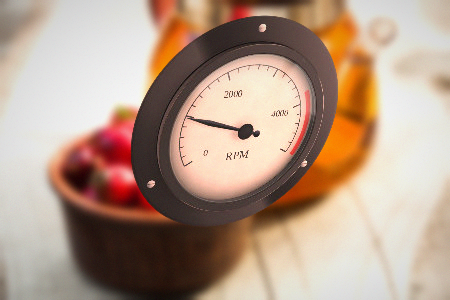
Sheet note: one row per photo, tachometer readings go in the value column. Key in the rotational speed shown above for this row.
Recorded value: 1000 rpm
